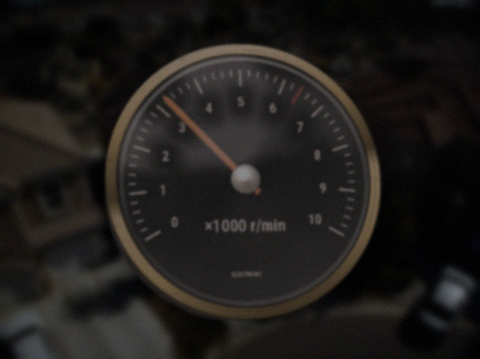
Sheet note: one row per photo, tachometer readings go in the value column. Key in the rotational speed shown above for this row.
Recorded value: 3200 rpm
